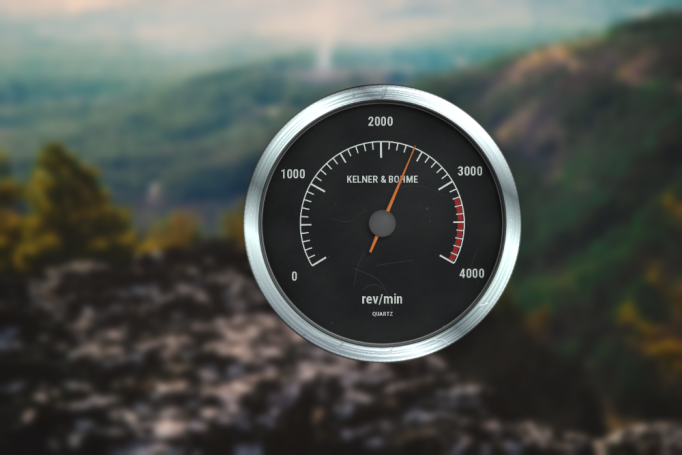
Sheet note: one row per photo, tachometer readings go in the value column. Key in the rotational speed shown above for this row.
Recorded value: 2400 rpm
